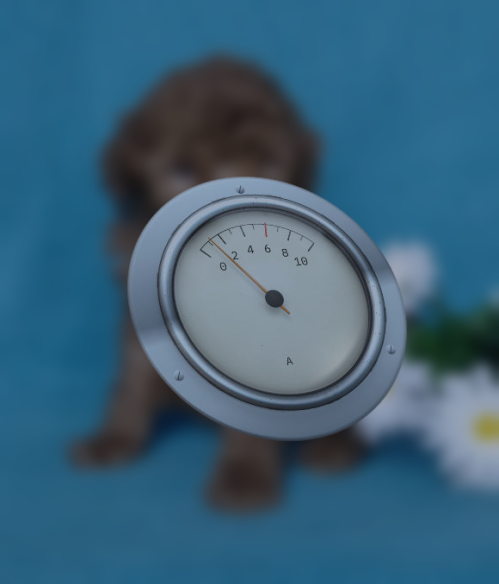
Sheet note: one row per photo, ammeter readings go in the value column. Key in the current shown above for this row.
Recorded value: 1 A
